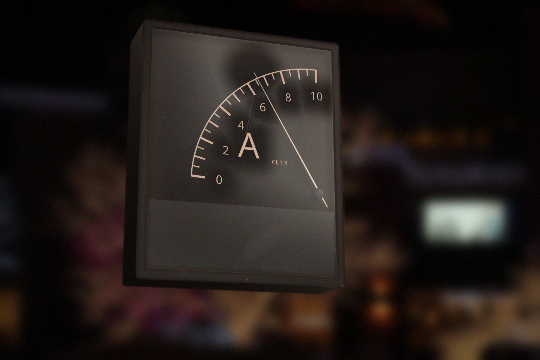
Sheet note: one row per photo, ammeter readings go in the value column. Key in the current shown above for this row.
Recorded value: 6.5 A
